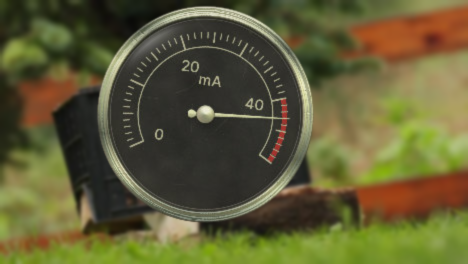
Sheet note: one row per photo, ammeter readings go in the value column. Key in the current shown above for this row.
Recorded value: 43 mA
